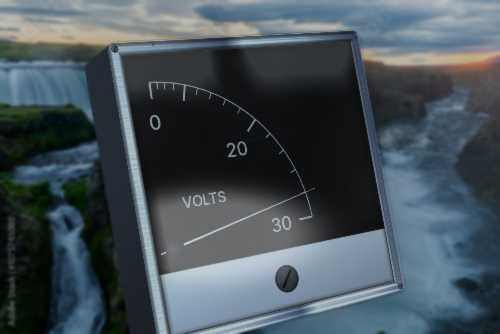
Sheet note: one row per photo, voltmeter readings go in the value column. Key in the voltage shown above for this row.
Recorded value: 28 V
